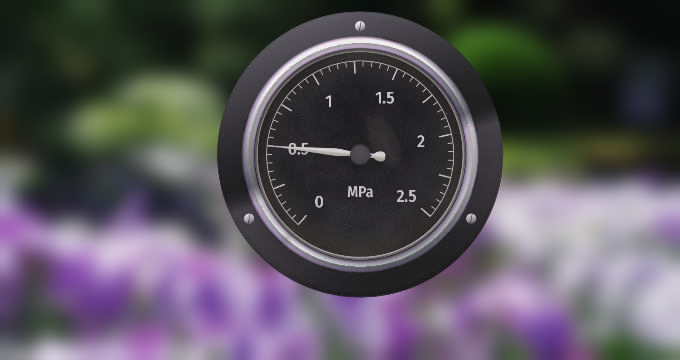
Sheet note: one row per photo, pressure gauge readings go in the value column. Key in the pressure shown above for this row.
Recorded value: 0.5 MPa
